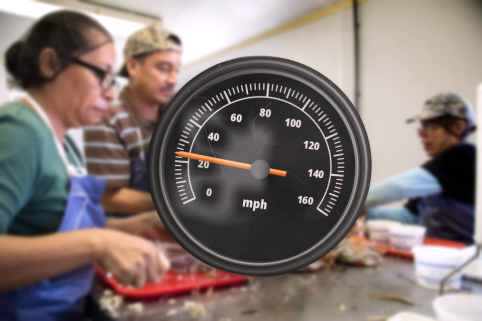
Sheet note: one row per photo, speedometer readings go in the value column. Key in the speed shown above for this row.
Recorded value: 24 mph
